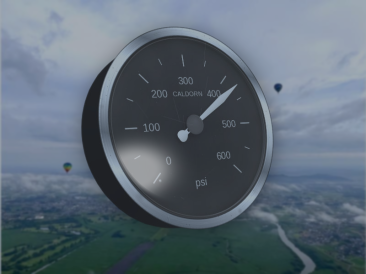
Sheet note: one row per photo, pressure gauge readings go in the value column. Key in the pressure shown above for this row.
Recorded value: 425 psi
